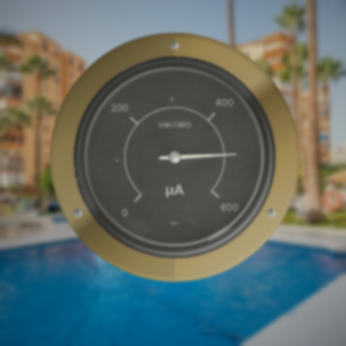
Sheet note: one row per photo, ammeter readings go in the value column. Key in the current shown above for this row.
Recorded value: 500 µA
